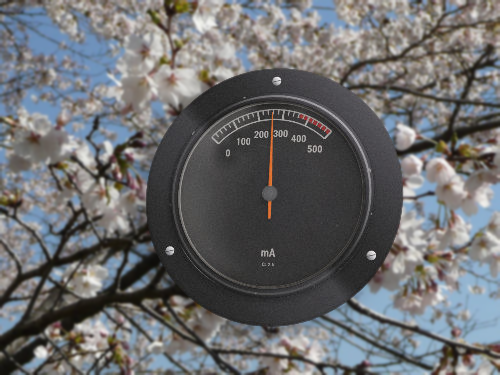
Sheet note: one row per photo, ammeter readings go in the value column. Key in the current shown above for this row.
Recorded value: 260 mA
